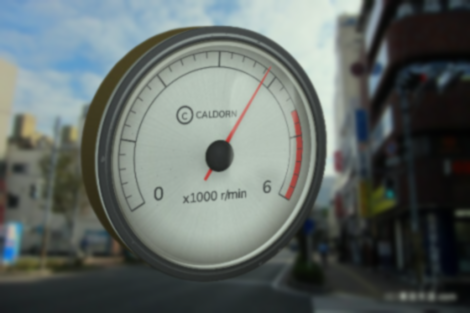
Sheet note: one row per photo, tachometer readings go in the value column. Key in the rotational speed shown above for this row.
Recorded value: 3800 rpm
